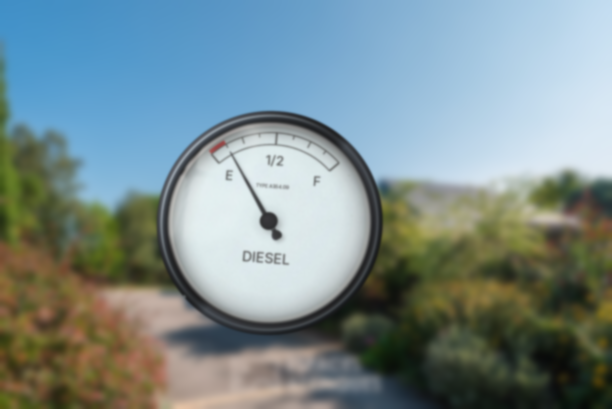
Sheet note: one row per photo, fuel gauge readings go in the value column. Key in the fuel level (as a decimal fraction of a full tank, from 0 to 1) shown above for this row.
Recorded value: 0.125
